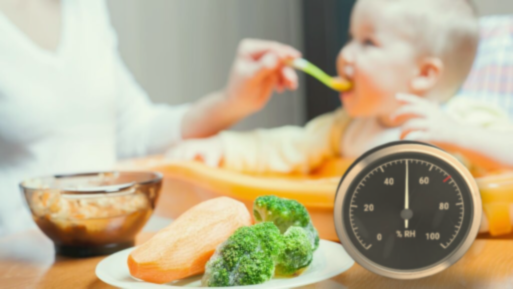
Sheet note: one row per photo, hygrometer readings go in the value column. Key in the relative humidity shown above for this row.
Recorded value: 50 %
